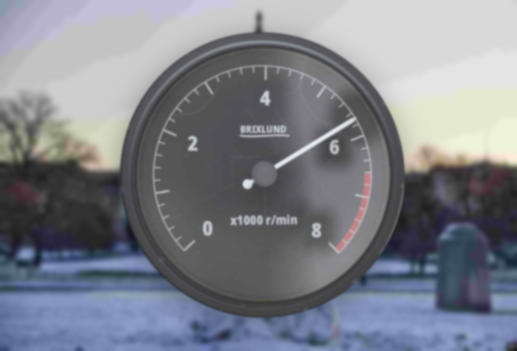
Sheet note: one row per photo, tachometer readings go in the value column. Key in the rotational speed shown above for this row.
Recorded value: 5700 rpm
